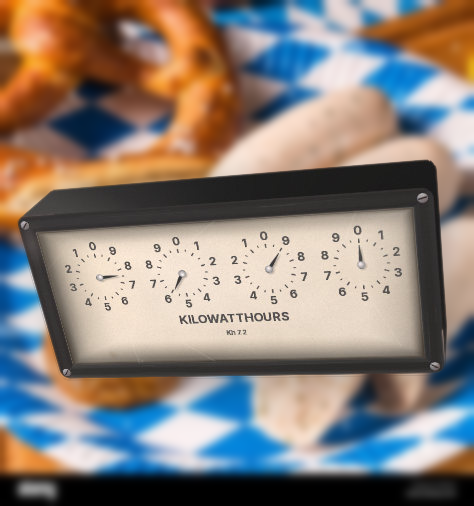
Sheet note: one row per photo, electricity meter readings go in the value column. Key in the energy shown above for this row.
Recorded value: 7590 kWh
